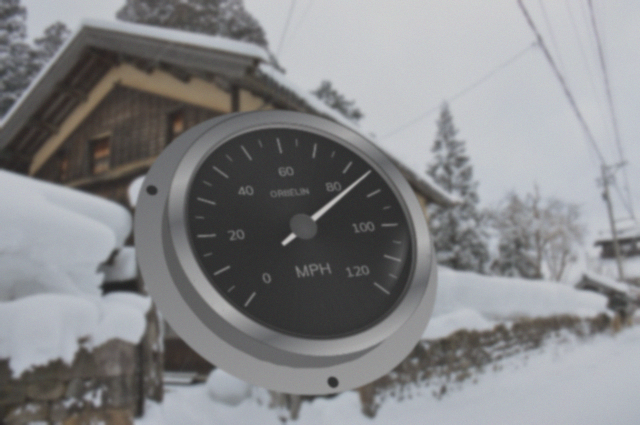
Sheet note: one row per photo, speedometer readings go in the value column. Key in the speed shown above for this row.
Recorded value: 85 mph
